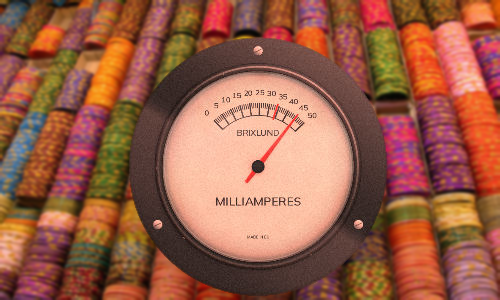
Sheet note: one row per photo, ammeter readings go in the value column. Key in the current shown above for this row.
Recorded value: 45 mA
